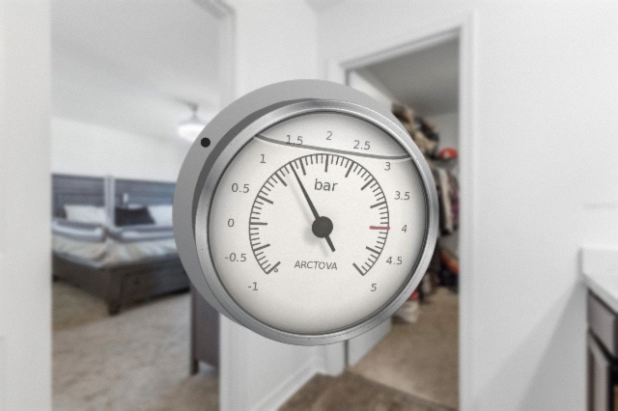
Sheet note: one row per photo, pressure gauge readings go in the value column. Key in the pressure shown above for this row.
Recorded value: 1.3 bar
